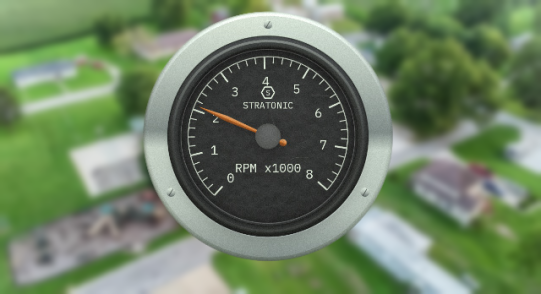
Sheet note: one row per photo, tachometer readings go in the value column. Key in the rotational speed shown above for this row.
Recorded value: 2100 rpm
